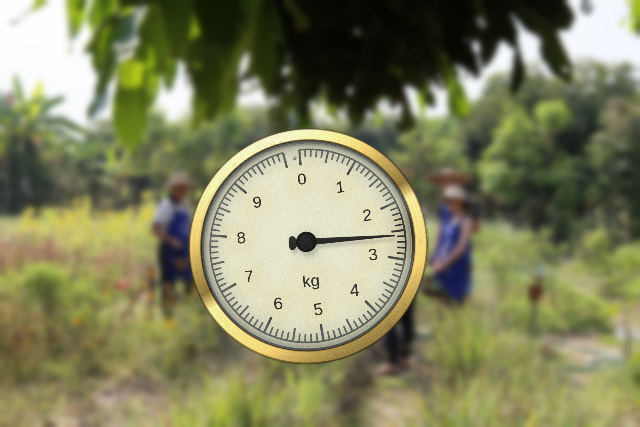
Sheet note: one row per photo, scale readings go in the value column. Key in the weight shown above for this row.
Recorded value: 2.6 kg
